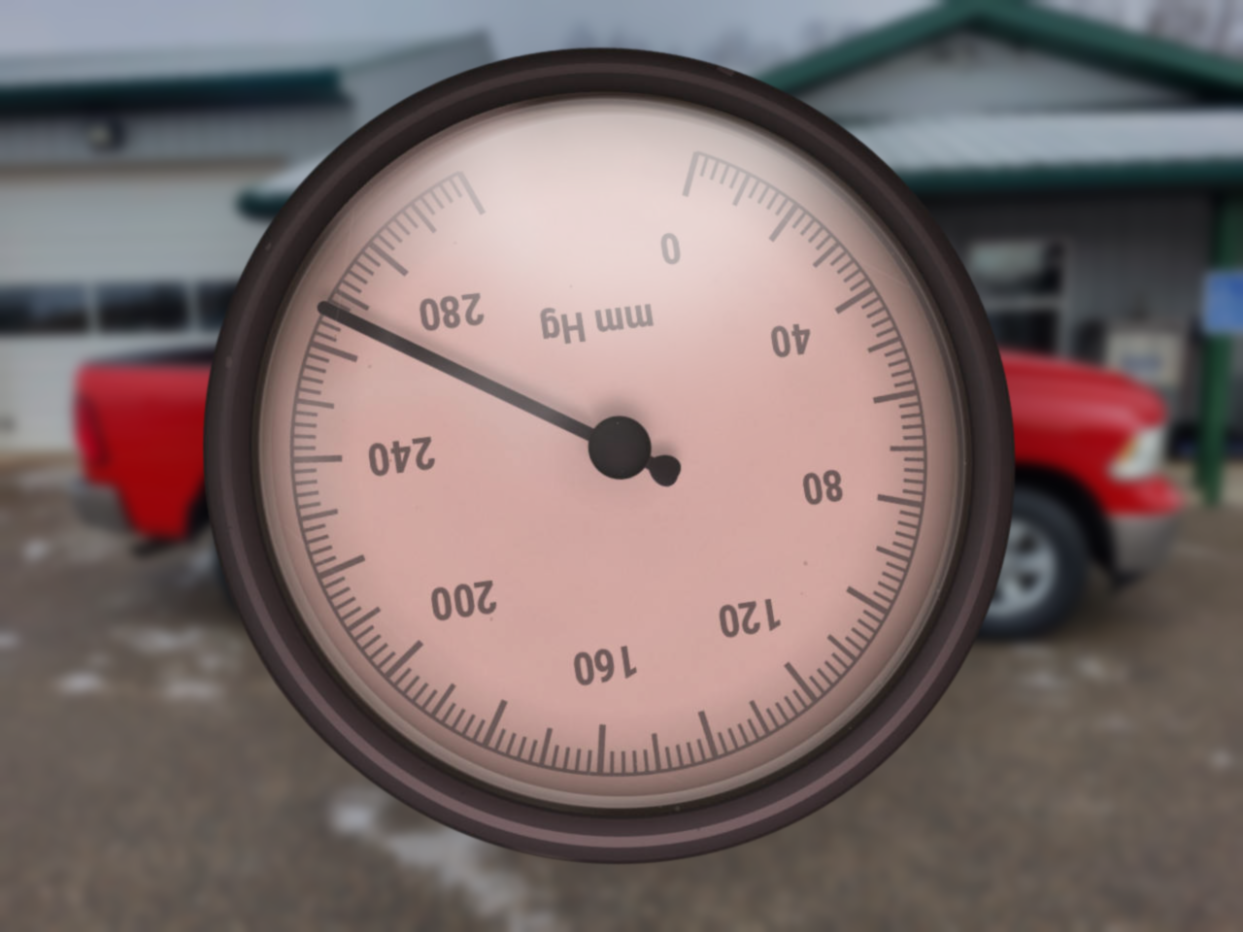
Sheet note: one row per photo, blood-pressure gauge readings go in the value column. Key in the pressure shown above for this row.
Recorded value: 266 mmHg
